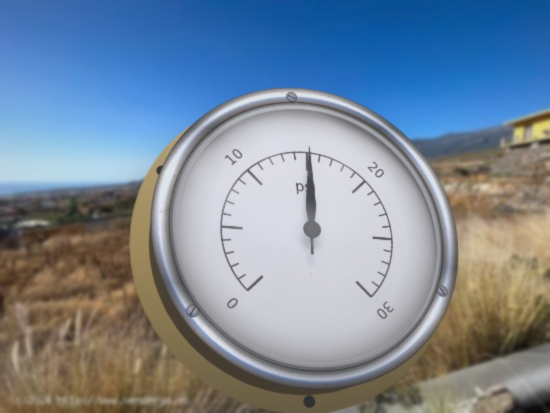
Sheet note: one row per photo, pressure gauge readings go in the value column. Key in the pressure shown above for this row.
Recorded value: 15 psi
